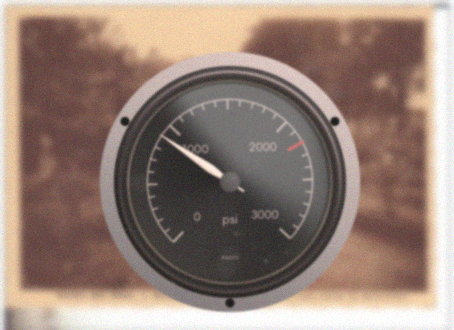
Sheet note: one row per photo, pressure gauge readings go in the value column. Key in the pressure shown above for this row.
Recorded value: 900 psi
